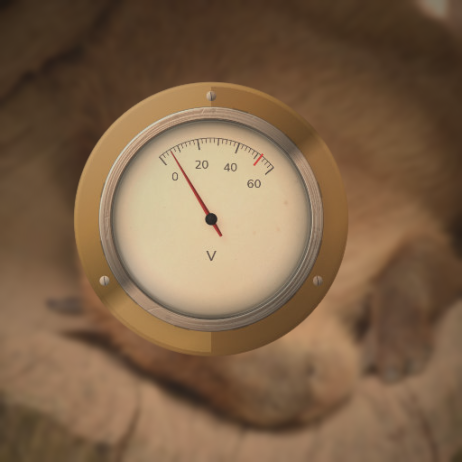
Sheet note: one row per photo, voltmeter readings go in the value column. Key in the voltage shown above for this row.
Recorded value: 6 V
